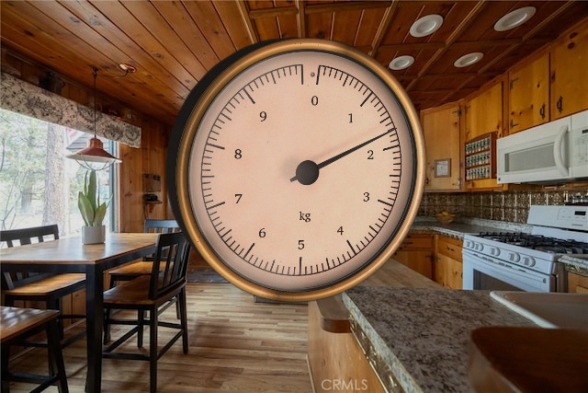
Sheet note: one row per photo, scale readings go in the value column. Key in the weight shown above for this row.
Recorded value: 1.7 kg
